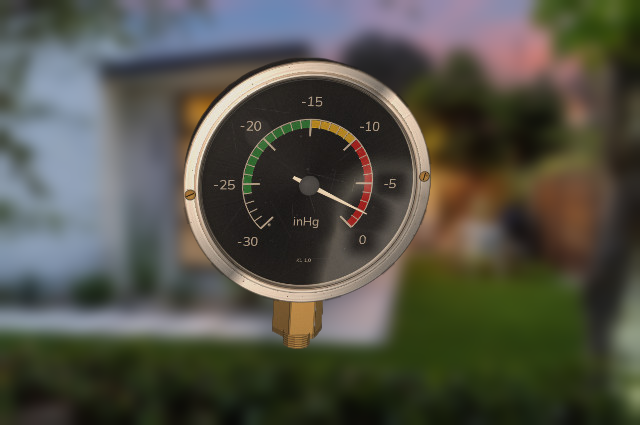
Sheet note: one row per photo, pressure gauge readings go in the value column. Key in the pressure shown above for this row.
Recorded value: -2 inHg
